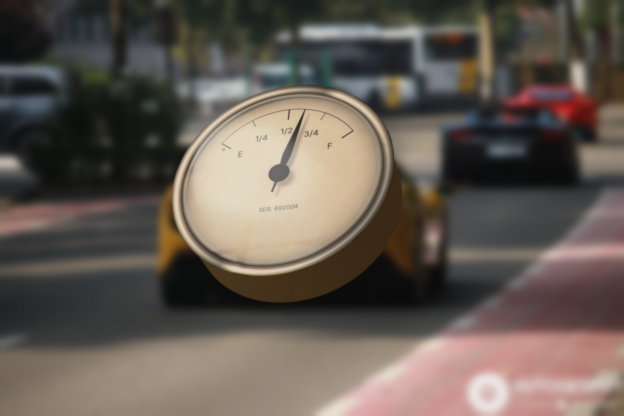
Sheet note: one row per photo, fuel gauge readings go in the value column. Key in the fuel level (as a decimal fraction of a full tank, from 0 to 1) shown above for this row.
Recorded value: 0.625
